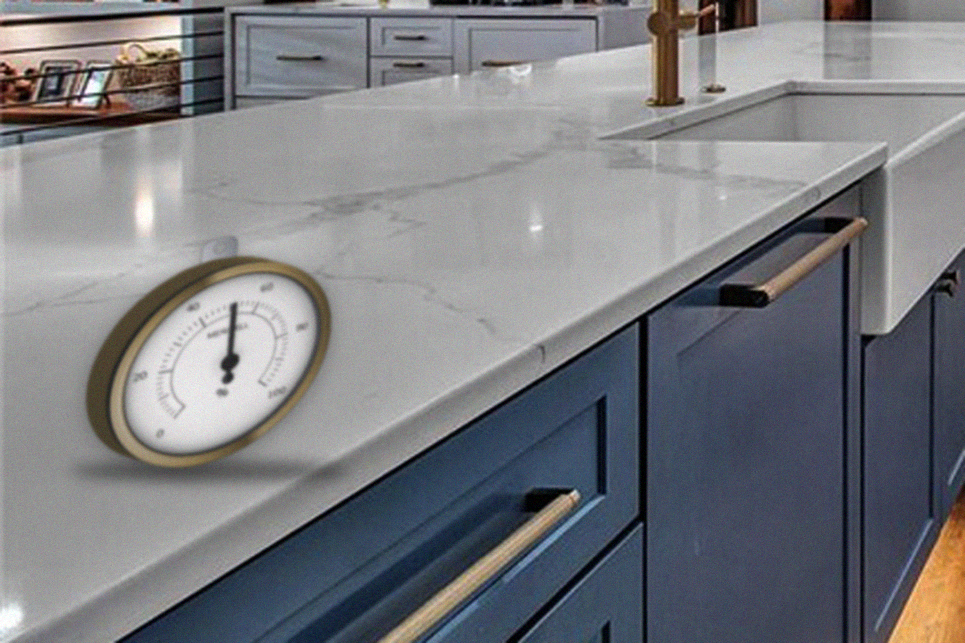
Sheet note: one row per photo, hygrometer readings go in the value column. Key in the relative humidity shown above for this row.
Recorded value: 50 %
